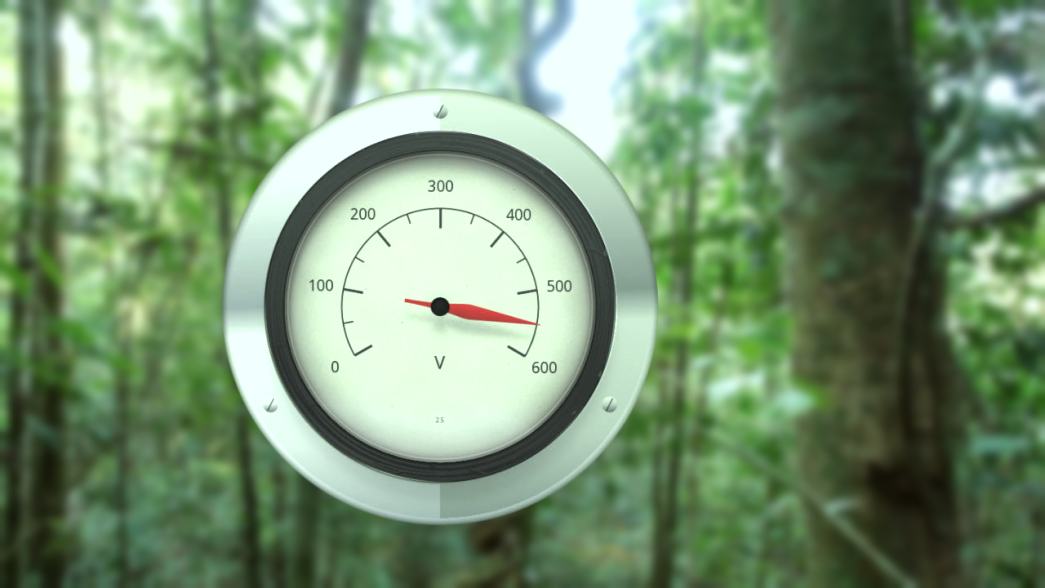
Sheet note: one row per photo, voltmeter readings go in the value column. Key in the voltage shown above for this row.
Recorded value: 550 V
